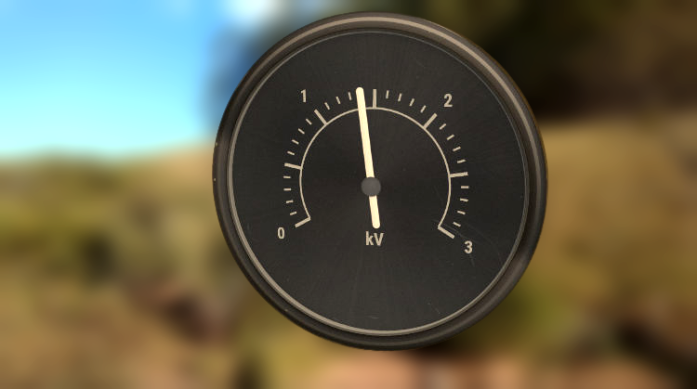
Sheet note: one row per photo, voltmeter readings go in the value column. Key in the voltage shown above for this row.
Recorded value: 1.4 kV
